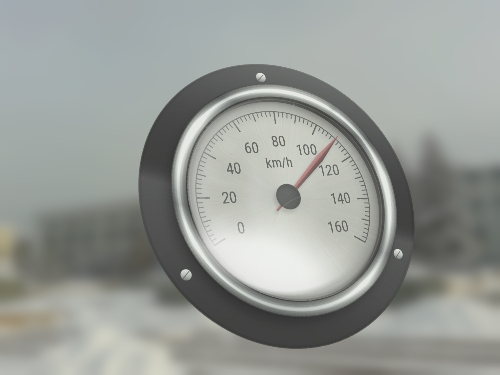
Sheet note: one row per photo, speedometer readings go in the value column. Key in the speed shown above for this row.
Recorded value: 110 km/h
